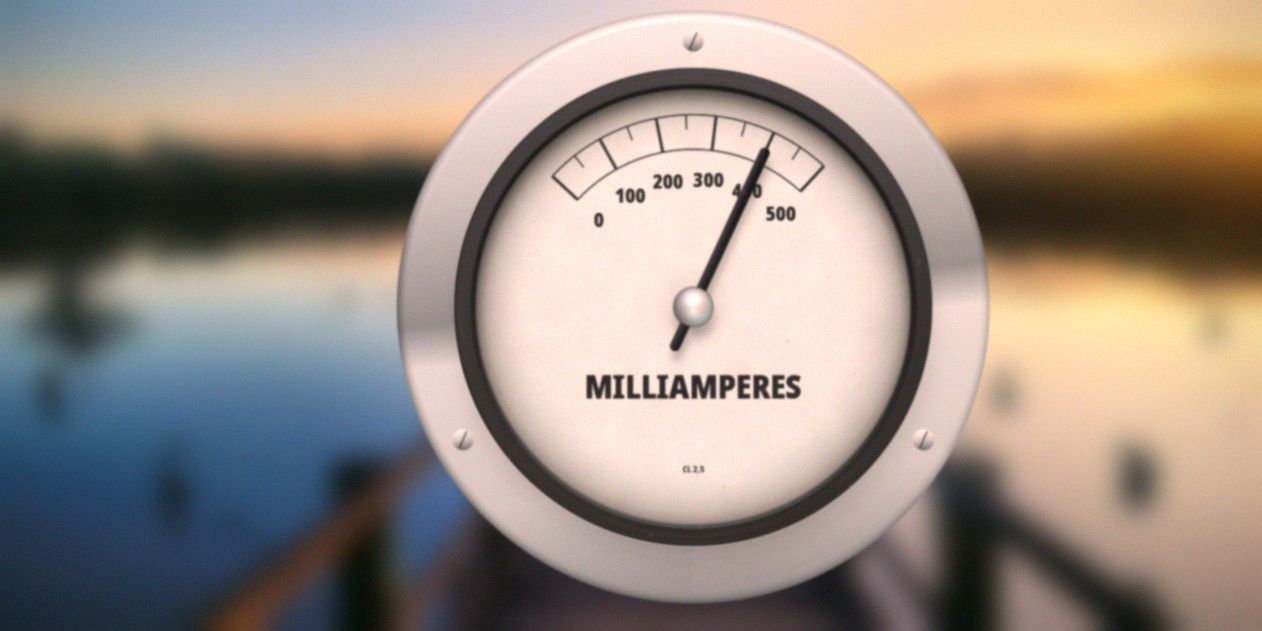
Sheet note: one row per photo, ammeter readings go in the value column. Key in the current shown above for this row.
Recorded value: 400 mA
